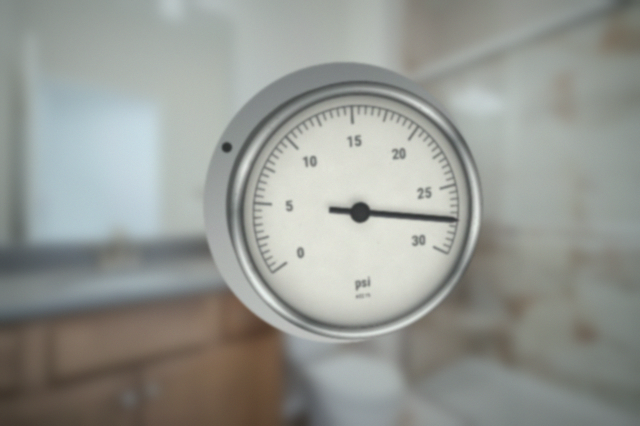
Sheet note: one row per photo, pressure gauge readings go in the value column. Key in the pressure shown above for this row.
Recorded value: 27.5 psi
